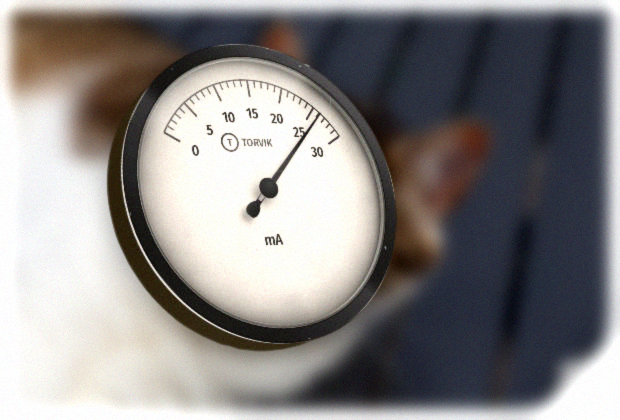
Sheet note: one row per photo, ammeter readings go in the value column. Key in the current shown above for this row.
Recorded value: 26 mA
